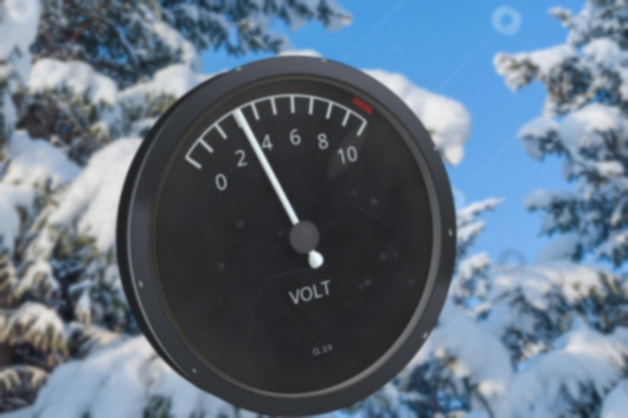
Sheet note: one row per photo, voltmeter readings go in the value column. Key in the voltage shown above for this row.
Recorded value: 3 V
